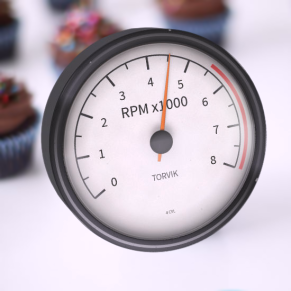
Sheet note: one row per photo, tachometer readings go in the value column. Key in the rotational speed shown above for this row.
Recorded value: 4500 rpm
